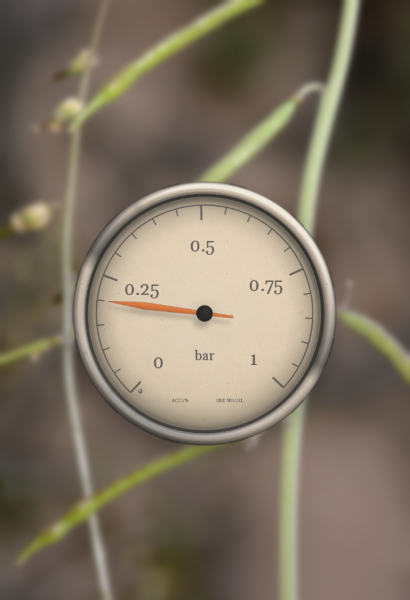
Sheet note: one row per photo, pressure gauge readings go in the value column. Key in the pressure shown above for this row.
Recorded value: 0.2 bar
